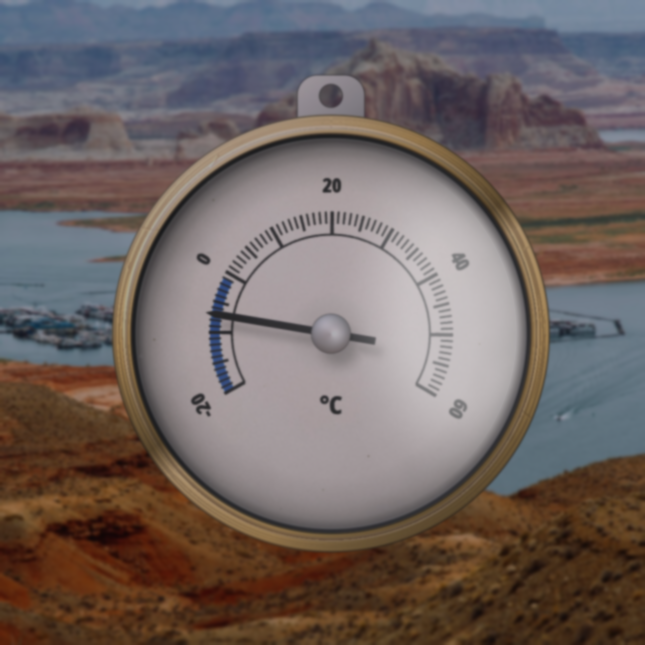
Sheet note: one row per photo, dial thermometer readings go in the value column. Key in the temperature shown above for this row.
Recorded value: -7 °C
